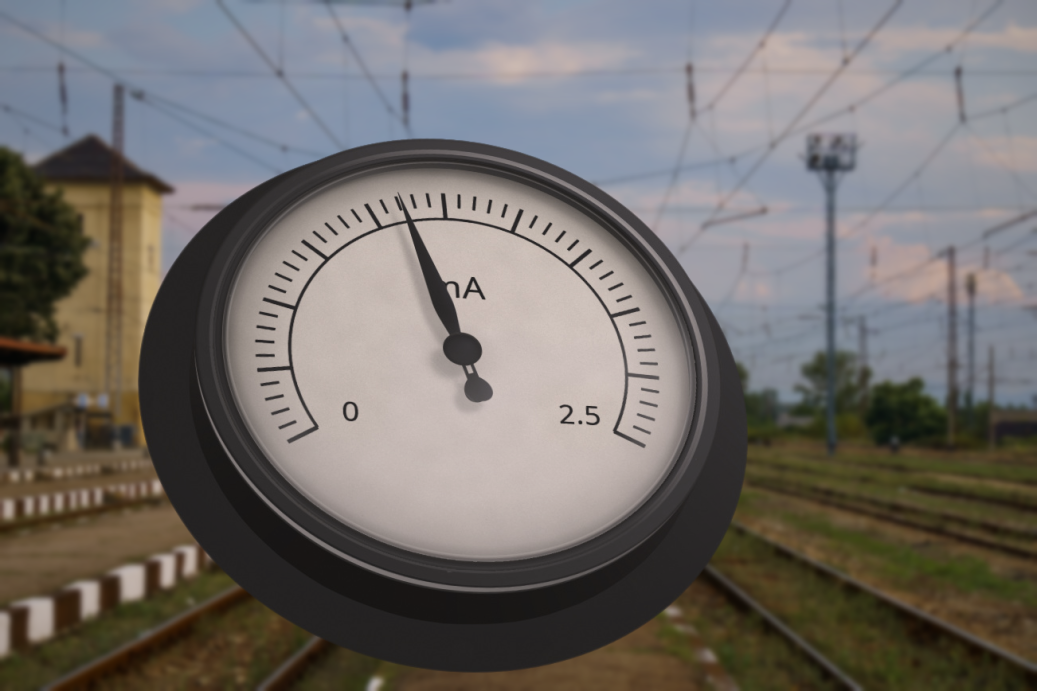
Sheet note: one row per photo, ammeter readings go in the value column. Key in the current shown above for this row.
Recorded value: 1.1 mA
